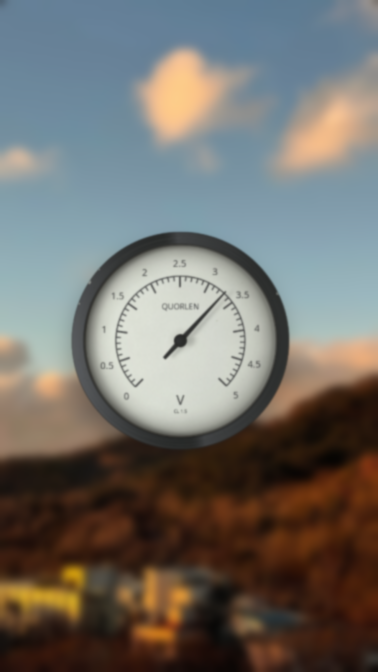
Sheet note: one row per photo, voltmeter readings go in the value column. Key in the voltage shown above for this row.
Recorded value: 3.3 V
